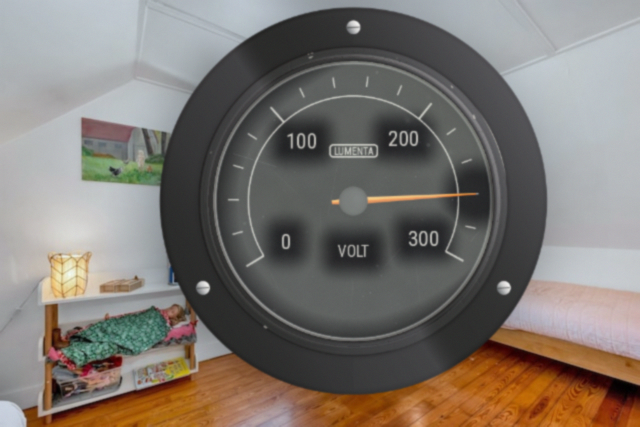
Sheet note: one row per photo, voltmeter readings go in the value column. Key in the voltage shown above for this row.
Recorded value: 260 V
